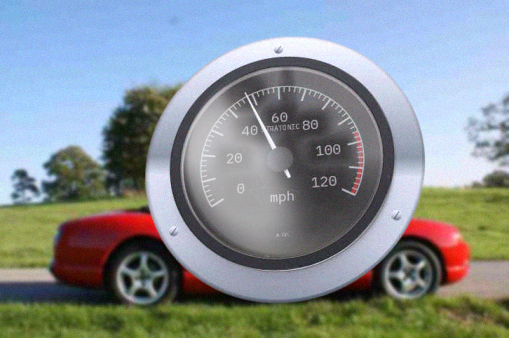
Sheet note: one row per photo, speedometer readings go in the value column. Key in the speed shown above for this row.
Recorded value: 48 mph
